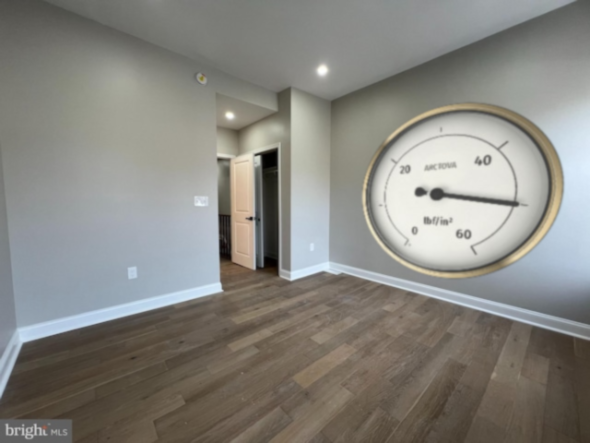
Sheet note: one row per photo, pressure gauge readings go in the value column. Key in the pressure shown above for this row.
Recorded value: 50 psi
